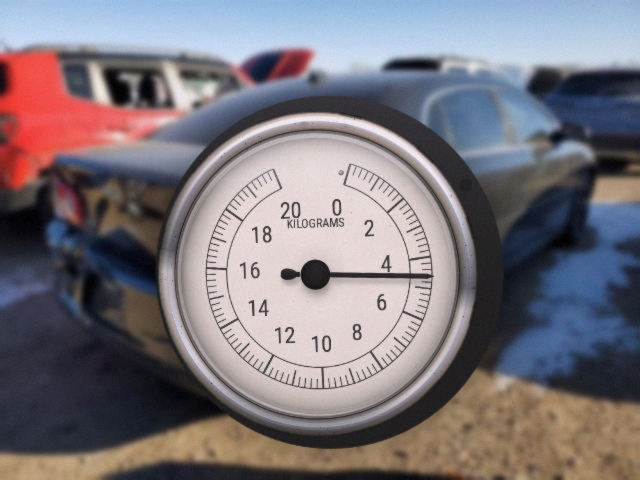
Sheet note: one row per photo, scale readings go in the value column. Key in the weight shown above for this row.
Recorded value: 4.6 kg
